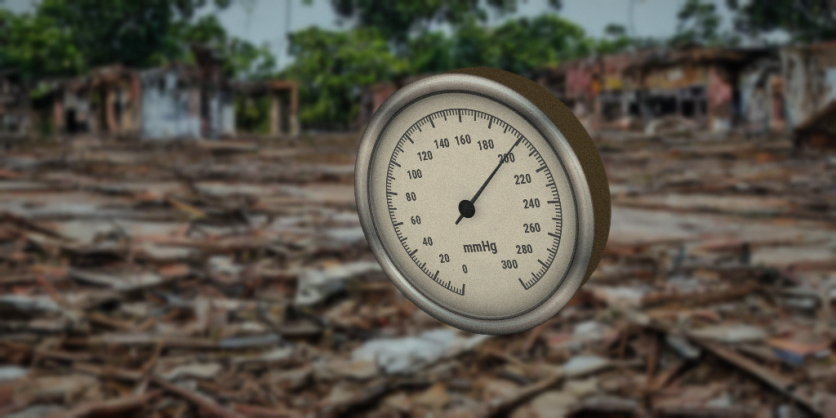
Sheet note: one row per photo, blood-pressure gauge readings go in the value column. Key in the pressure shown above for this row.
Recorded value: 200 mmHg
